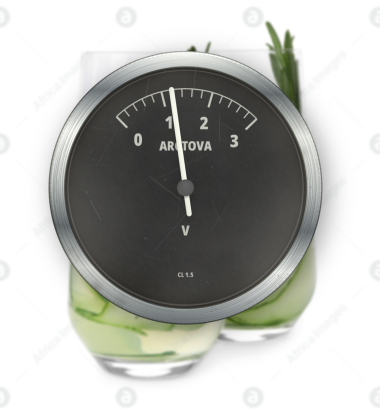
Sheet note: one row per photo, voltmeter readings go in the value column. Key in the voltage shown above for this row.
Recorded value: 1.2 V
